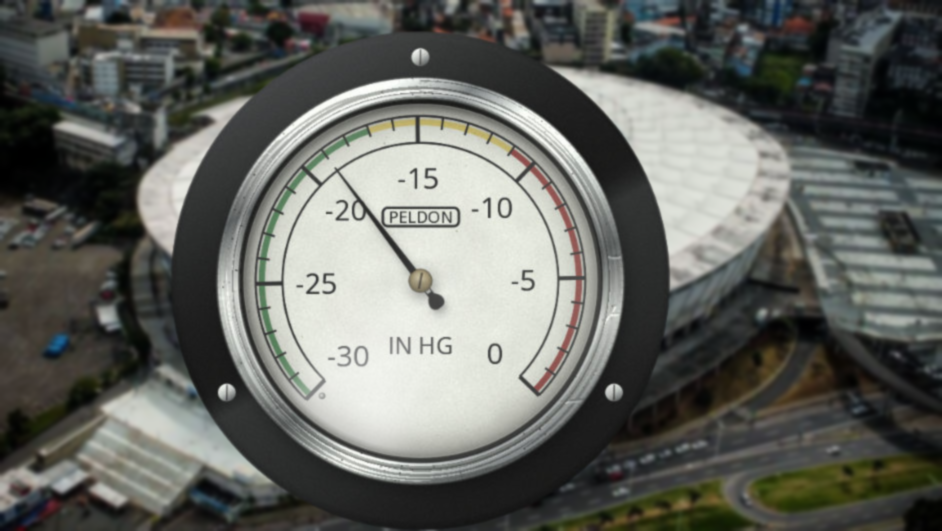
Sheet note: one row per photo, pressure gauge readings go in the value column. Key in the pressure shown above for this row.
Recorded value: -19 inHg
